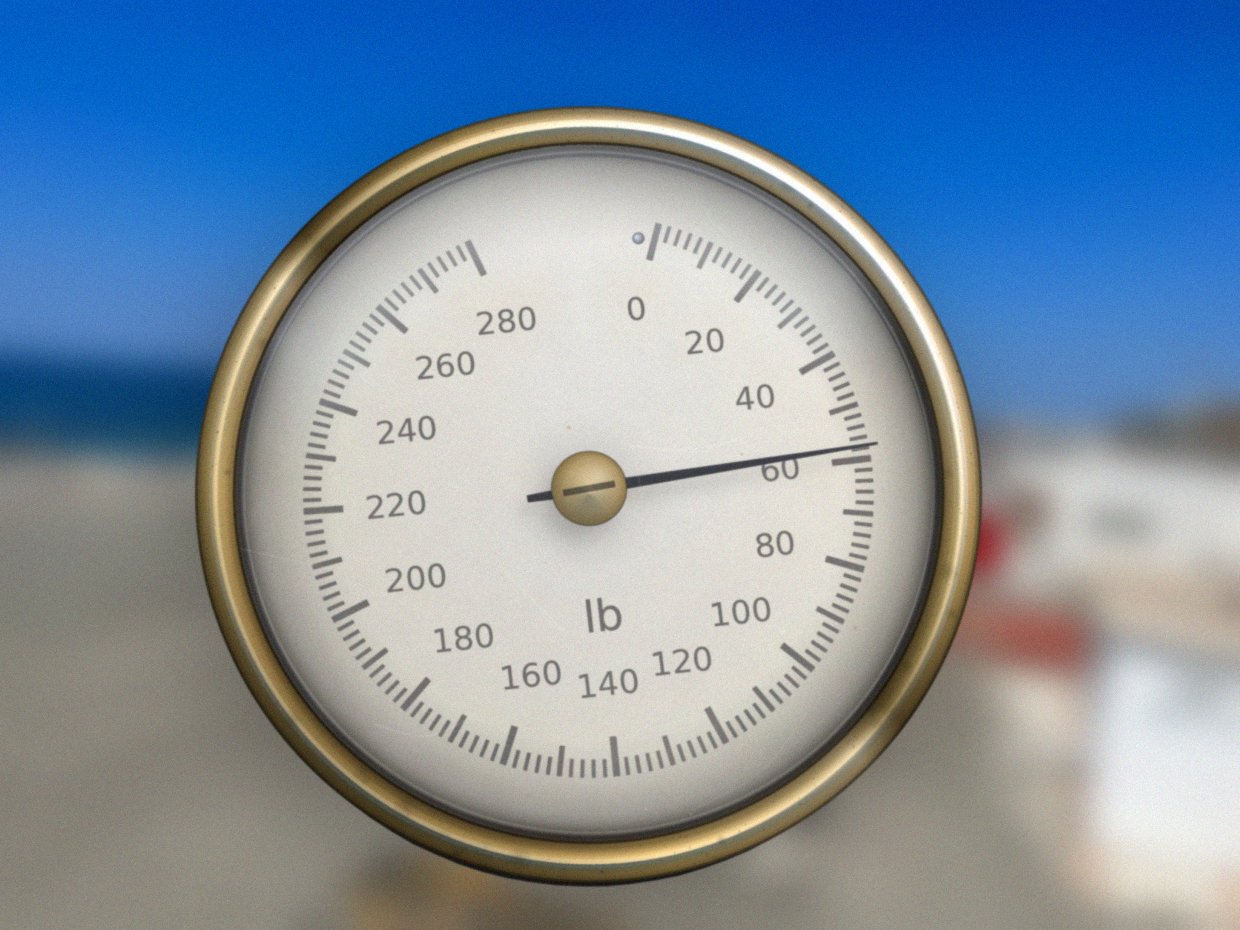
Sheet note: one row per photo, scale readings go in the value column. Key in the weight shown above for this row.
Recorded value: 58 lb
